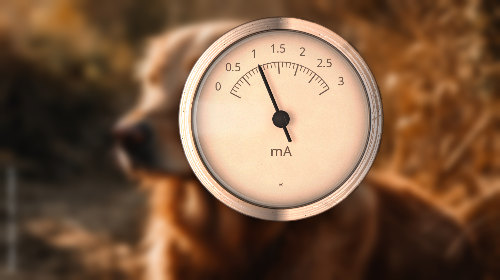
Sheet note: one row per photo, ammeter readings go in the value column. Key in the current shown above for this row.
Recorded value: 1 mA
